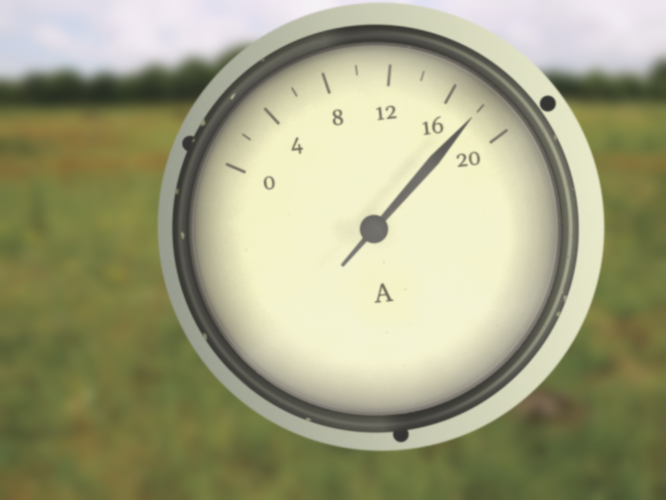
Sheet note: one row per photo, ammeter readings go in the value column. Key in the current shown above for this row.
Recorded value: 18 A
